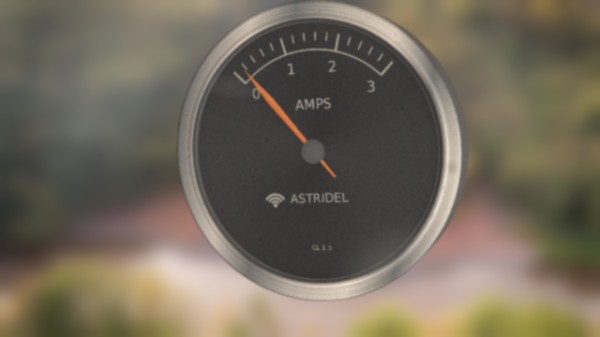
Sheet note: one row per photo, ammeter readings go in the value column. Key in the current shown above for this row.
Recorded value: 0.2 A
